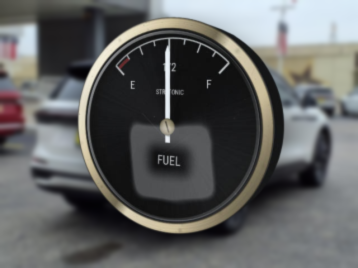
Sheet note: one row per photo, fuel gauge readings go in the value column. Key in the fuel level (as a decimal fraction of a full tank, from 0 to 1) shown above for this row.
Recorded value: 0.5
